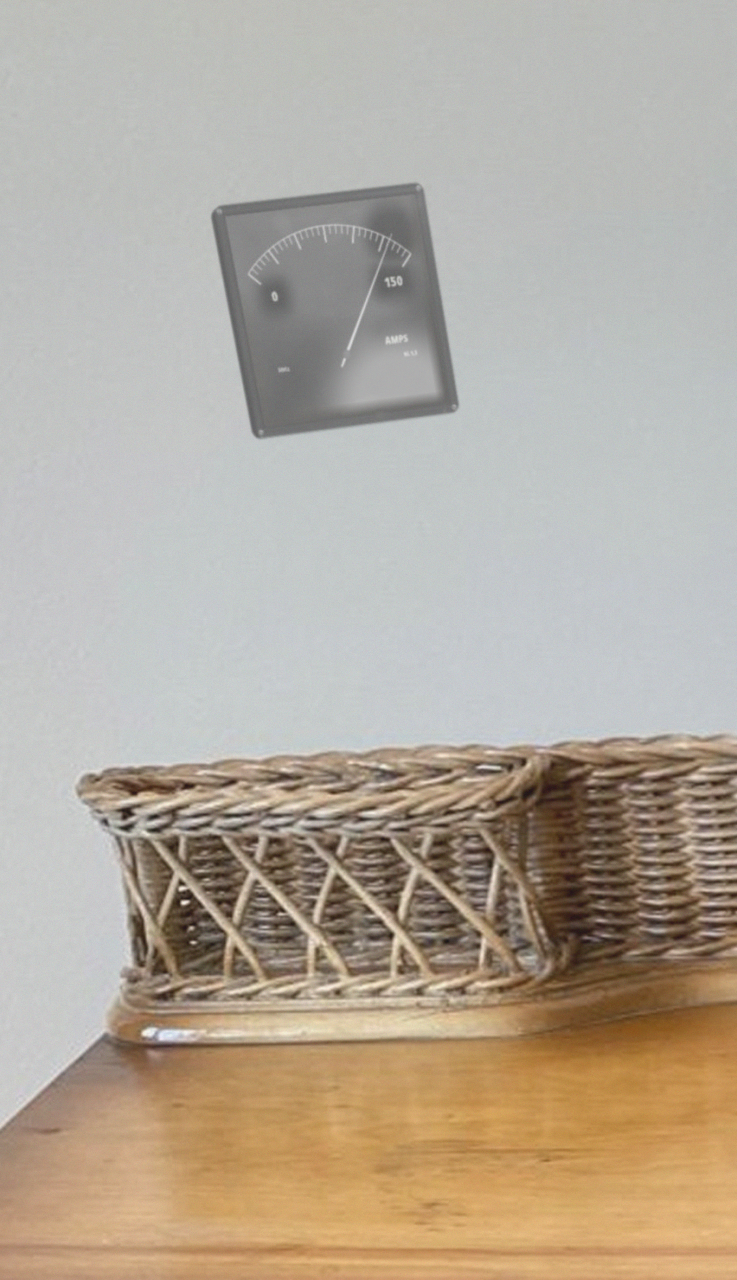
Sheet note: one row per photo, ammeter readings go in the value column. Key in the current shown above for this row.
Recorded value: 130 A
